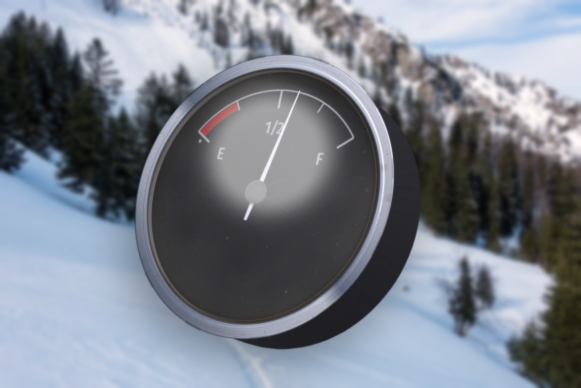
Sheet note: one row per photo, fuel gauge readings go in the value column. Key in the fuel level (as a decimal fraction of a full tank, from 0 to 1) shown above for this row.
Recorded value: 0.625
